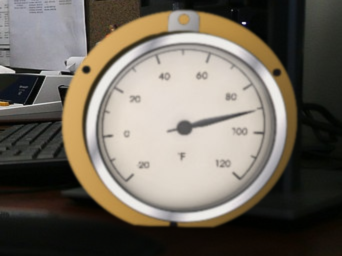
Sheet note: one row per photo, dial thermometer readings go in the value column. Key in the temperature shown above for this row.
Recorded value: 90 °F
